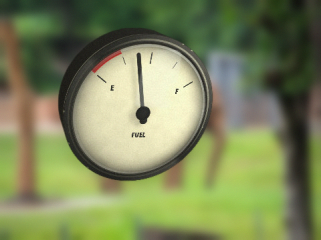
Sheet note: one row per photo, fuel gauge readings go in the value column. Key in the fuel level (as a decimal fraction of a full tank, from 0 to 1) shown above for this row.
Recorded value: 0.375
